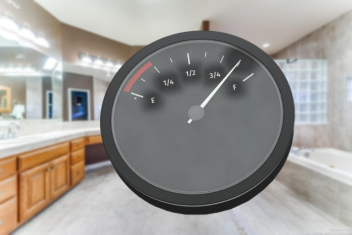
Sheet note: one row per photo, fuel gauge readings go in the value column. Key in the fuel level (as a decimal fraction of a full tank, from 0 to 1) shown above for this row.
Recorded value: 0.875
